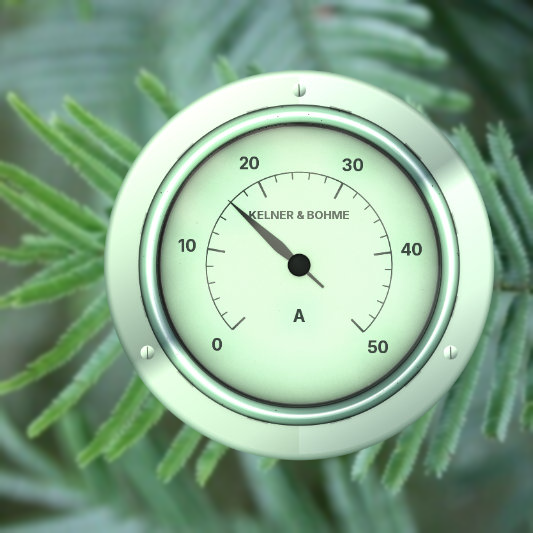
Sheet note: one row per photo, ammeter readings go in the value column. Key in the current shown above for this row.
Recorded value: 16 A
